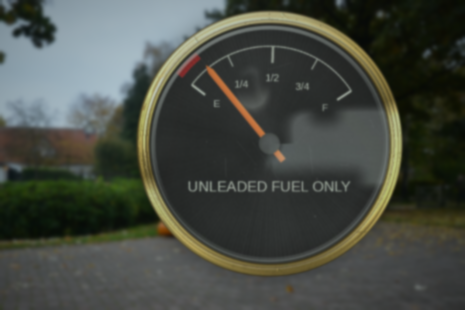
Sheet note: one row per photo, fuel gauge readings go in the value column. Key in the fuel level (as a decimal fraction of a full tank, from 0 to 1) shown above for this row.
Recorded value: 0.125
